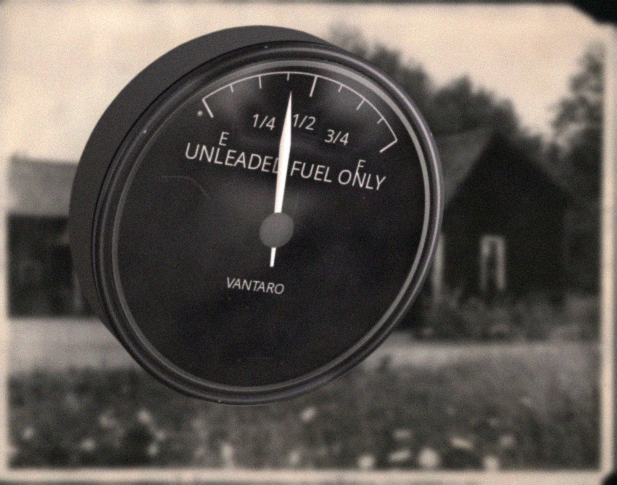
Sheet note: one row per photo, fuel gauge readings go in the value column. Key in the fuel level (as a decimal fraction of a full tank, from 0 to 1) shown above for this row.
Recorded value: 0.375
